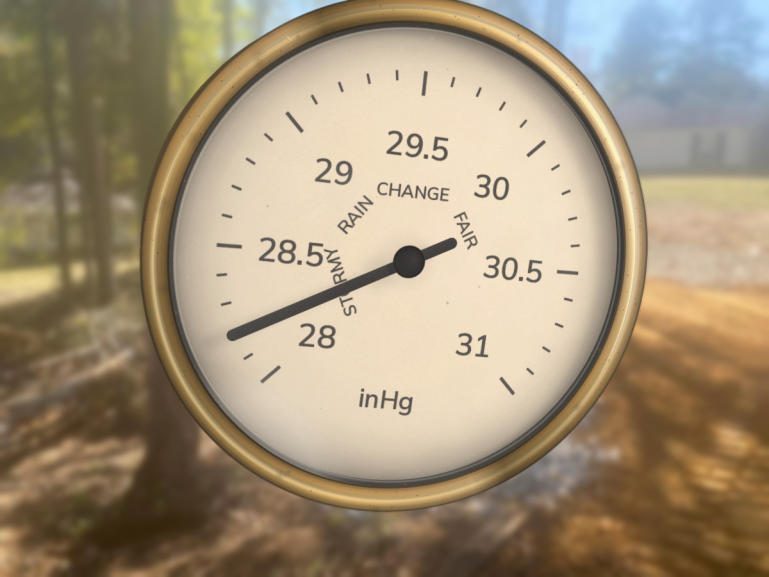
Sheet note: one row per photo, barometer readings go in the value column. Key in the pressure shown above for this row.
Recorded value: 28.2 inHg
